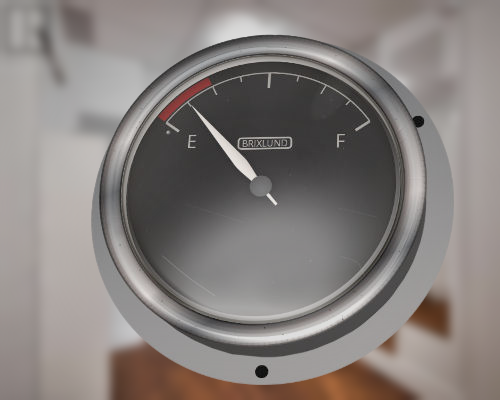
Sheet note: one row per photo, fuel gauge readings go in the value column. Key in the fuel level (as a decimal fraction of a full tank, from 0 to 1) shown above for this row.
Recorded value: 0.125
